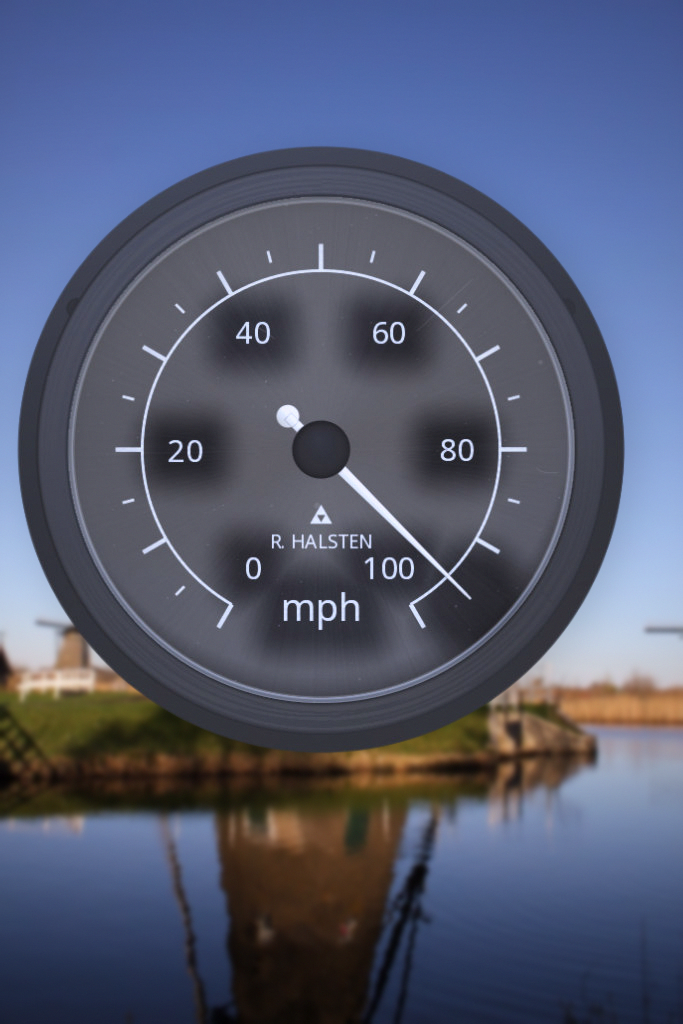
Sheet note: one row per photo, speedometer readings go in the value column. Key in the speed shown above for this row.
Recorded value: 95 mph
